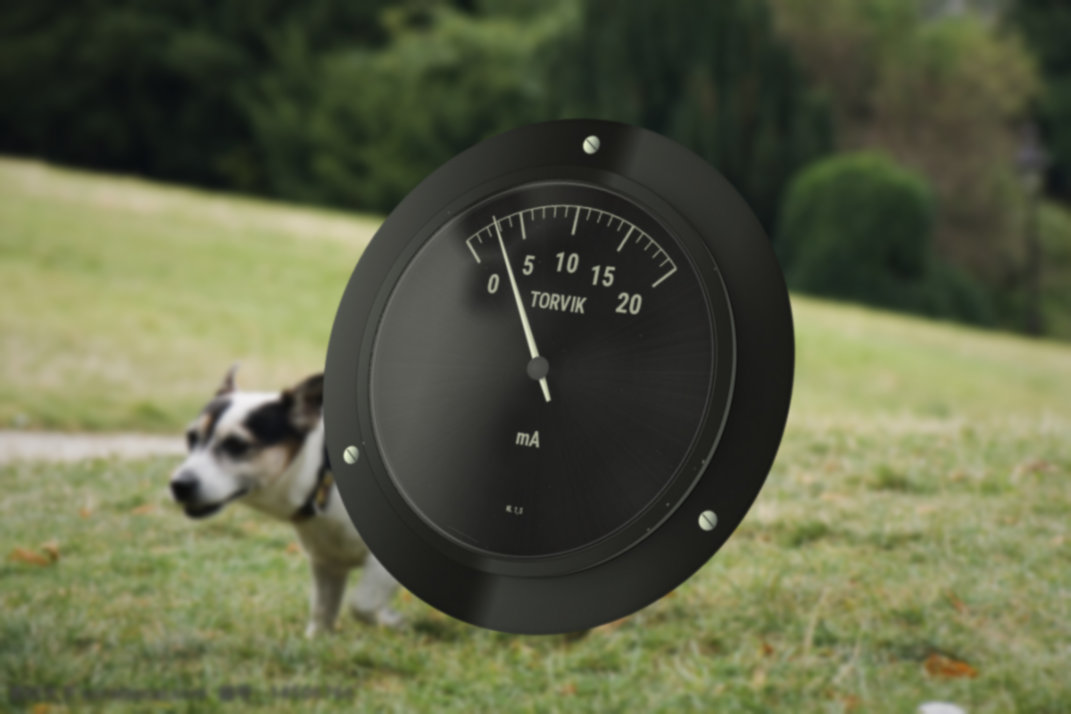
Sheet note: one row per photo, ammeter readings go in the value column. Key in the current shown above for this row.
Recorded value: 3 mA
